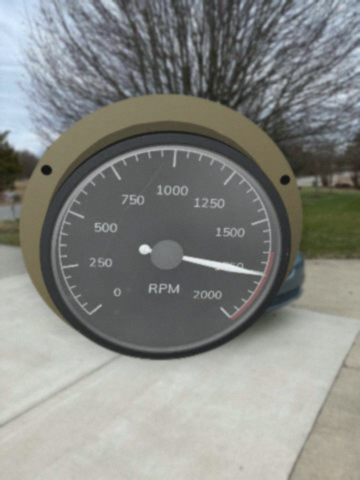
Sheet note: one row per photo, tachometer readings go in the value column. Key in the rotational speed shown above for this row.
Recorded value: 1750 rpm
